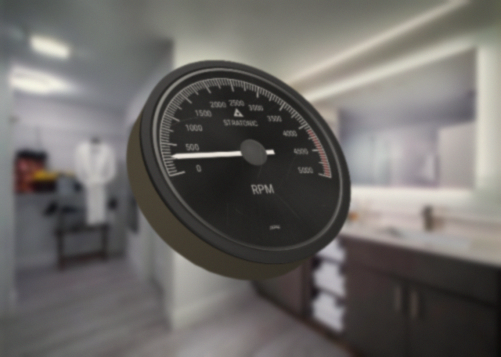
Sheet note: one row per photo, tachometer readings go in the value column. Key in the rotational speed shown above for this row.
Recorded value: 250 rpm
